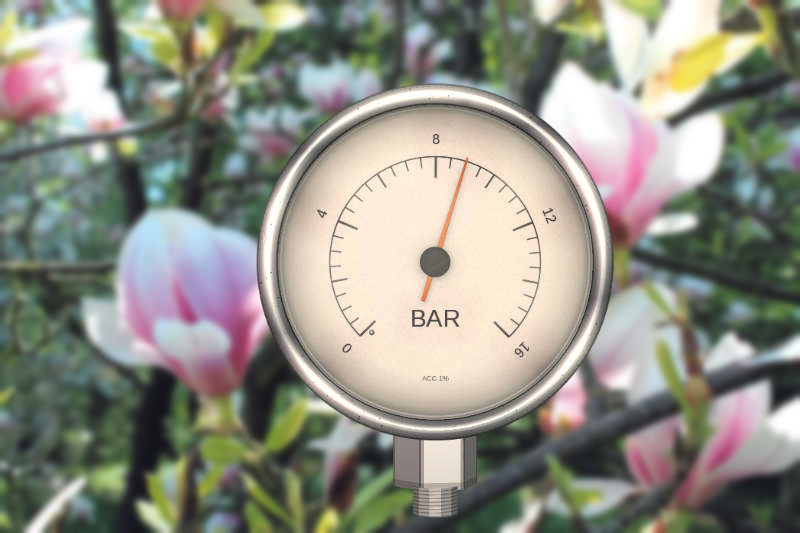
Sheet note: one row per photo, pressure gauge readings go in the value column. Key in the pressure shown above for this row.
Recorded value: 9 bar
